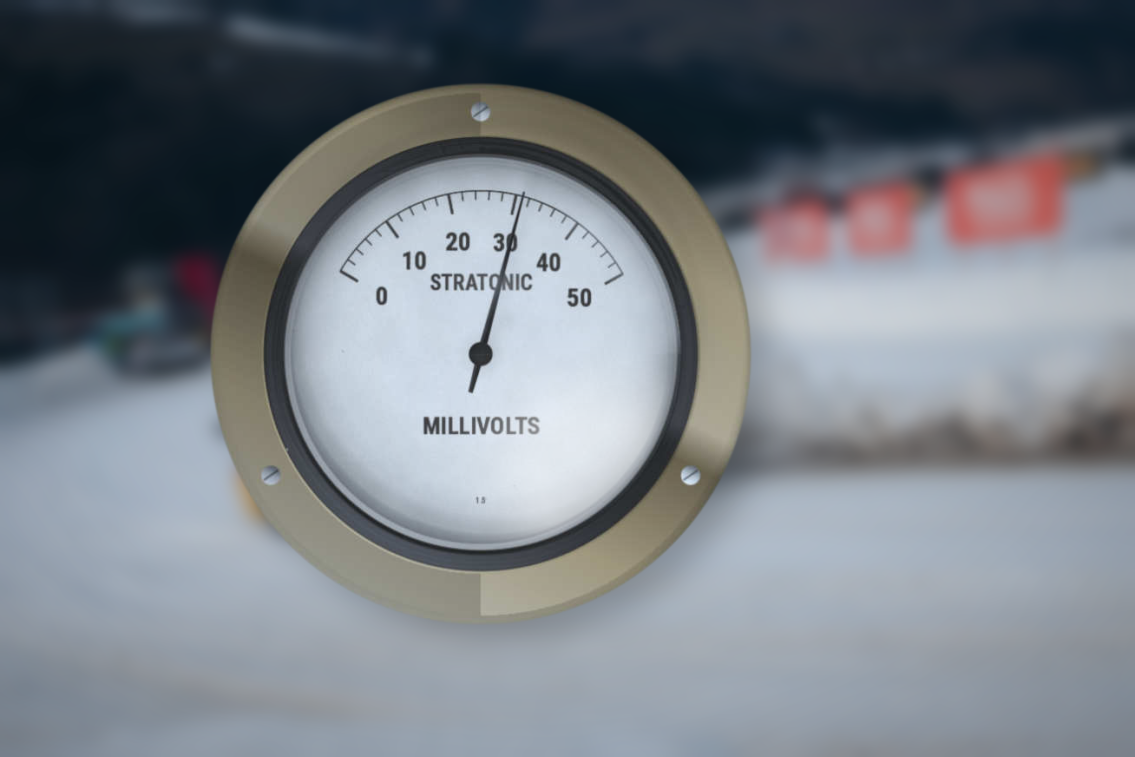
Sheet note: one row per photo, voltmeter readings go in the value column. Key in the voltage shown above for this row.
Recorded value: 31 mV
